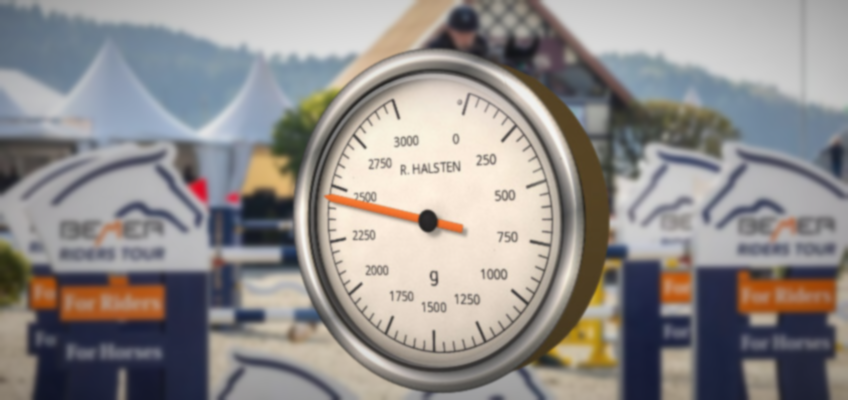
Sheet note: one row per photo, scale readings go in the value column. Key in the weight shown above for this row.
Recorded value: 2450 g
